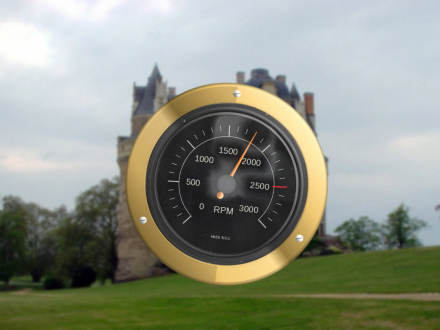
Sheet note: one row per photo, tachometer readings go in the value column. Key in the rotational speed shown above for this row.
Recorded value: 1800 rpm
